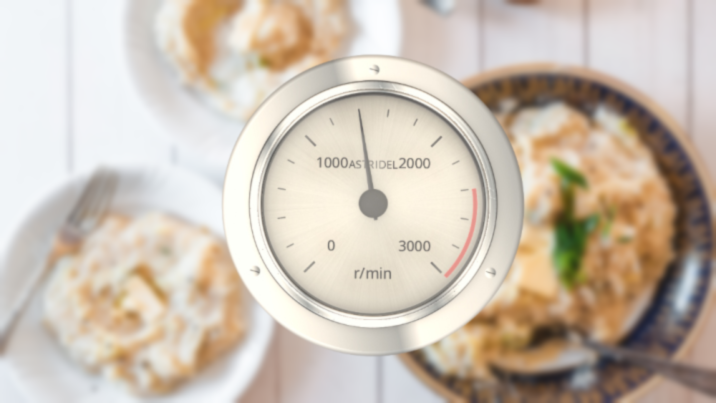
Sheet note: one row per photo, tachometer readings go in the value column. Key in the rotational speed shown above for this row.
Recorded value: 1400 rpm
